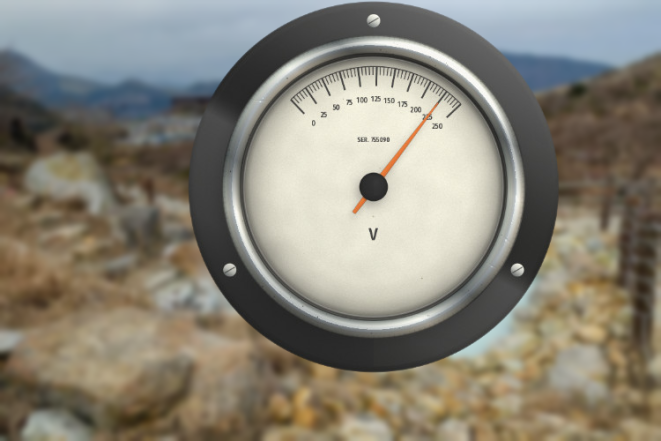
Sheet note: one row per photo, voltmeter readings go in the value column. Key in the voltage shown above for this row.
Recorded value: 225 V
